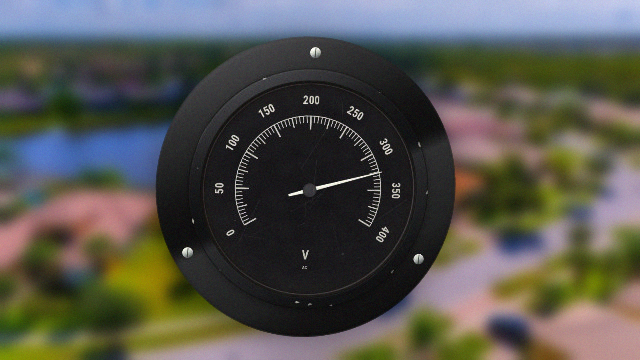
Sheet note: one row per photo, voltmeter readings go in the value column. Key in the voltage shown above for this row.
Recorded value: 325 V
